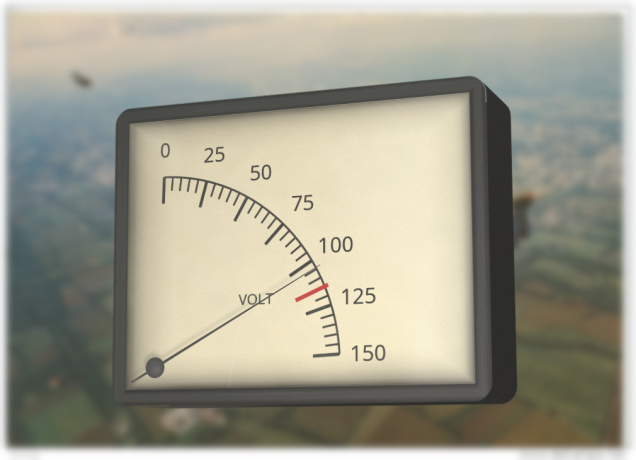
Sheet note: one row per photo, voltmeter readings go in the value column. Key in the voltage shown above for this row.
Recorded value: 105 V
